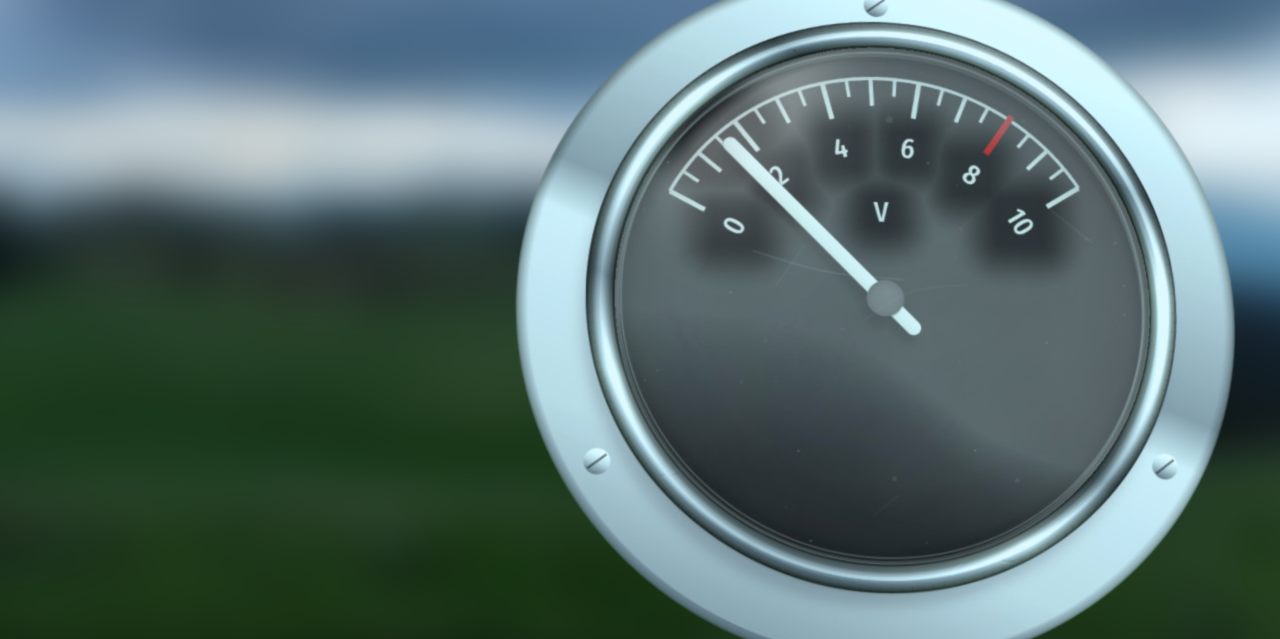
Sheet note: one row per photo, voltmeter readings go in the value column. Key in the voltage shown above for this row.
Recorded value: 1.5 V
